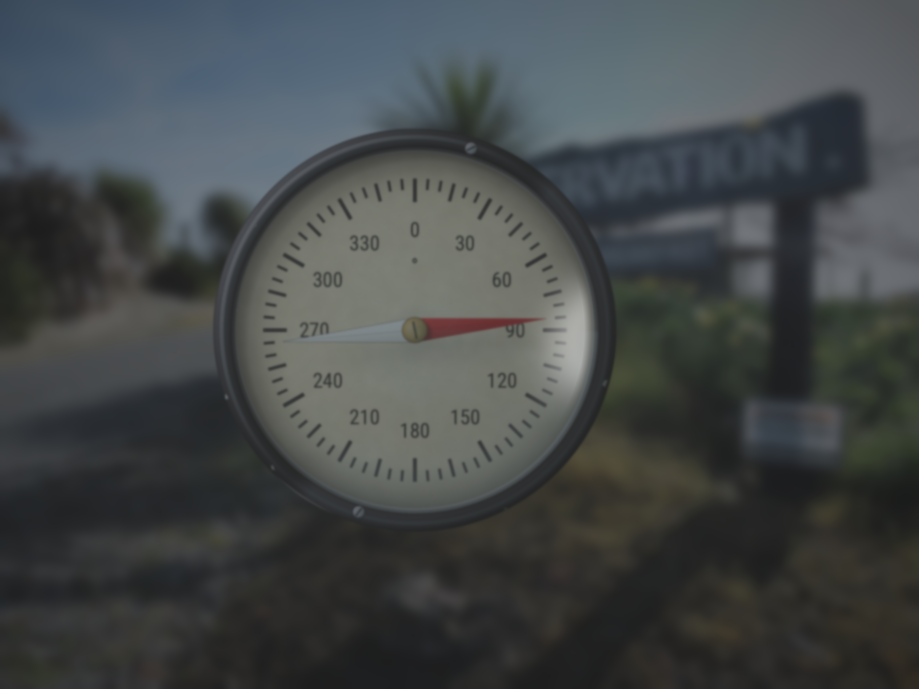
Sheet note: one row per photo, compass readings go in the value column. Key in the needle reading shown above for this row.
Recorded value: 85 °
